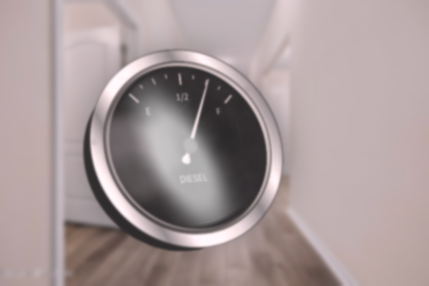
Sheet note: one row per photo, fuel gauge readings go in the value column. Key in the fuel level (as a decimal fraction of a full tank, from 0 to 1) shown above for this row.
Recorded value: 0.75
